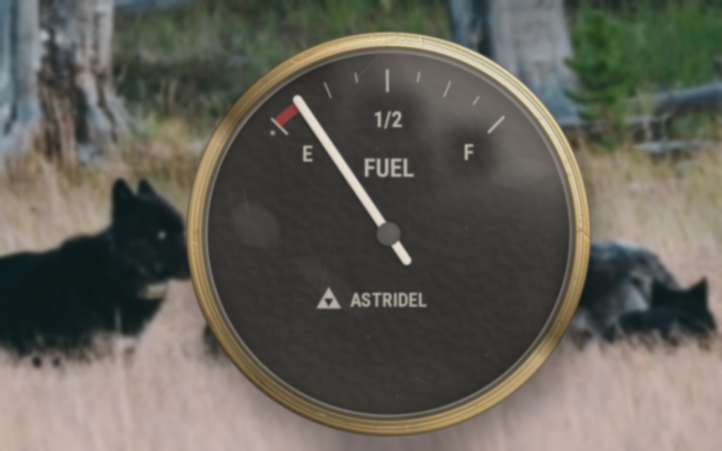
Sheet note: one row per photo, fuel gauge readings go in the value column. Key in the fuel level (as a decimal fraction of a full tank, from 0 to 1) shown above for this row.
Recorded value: 0.125
